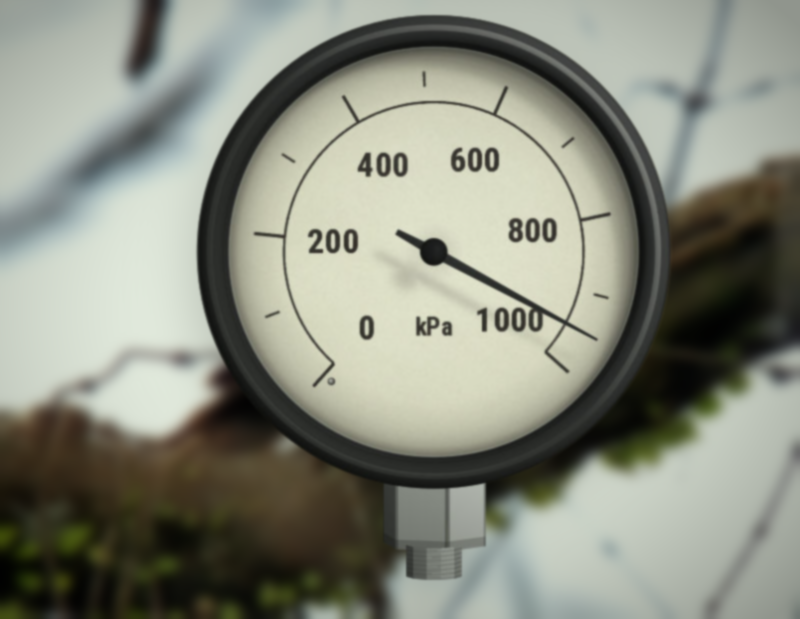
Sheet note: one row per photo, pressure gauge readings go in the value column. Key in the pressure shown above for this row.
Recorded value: 950 kPa
